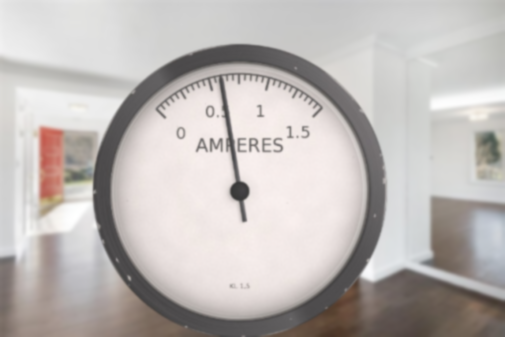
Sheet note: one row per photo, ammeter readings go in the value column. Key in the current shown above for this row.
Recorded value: 0.6 A
